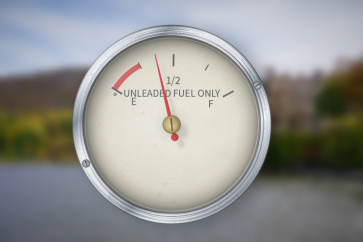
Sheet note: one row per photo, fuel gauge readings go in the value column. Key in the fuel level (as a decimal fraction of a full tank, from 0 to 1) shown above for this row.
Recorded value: 0.375
